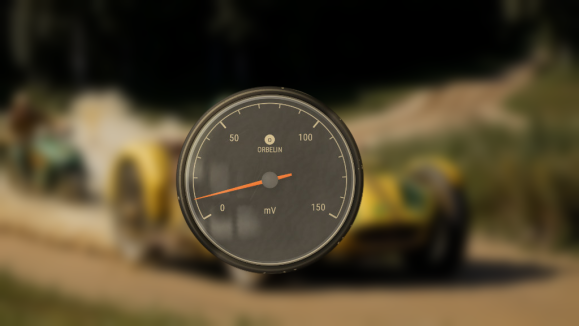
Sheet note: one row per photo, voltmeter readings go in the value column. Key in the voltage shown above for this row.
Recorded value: 10 mV
